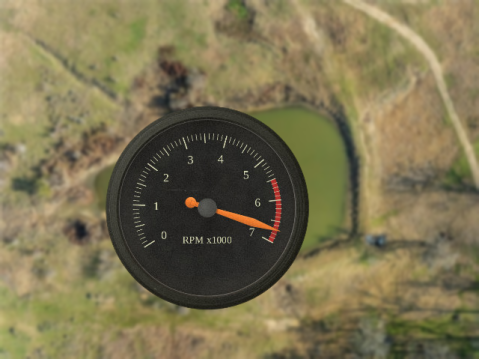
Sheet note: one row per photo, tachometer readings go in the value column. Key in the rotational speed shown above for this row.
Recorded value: 6700 rpm
